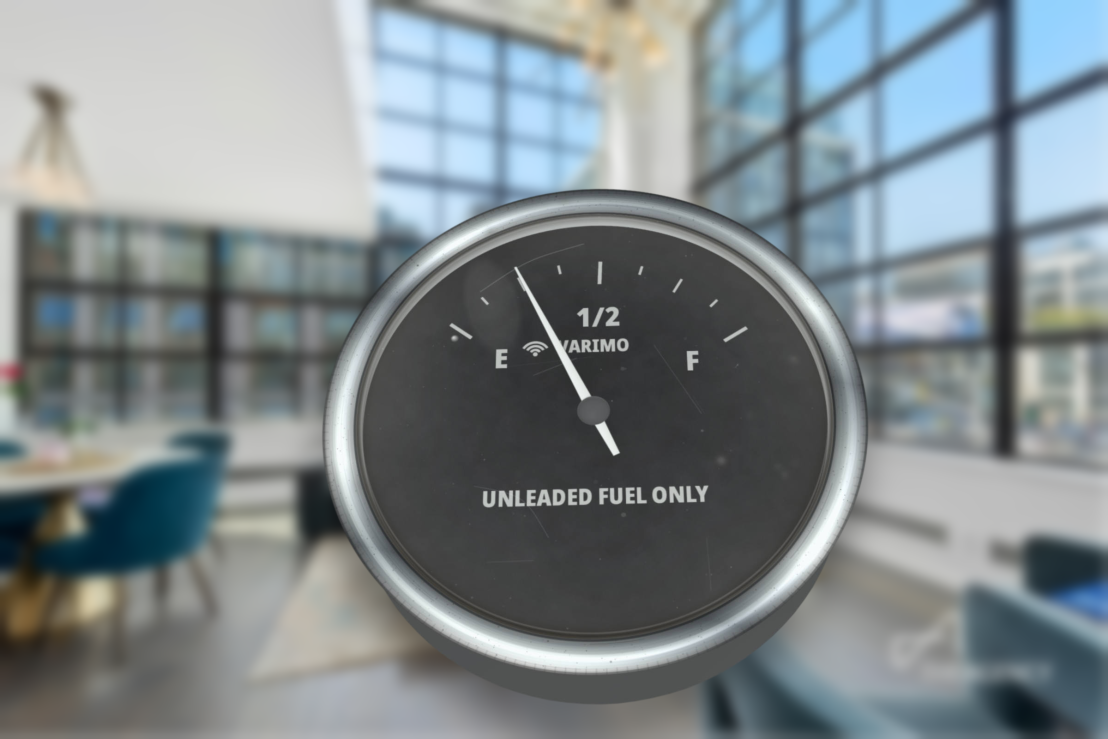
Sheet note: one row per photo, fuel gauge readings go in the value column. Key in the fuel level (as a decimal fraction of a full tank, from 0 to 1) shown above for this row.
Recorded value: 0.25
